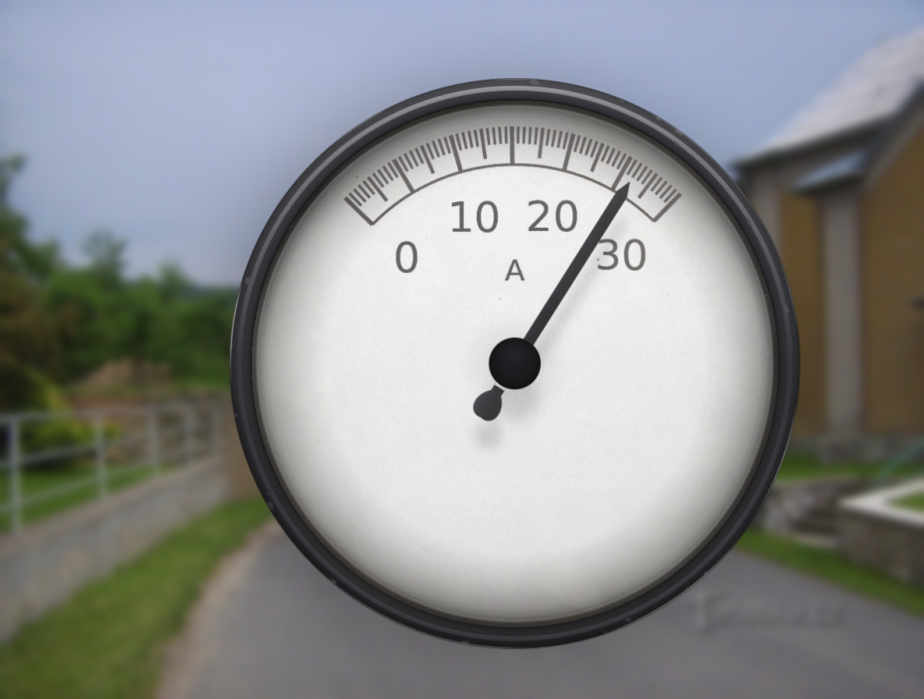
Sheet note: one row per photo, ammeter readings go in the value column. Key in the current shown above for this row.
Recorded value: 26 A
